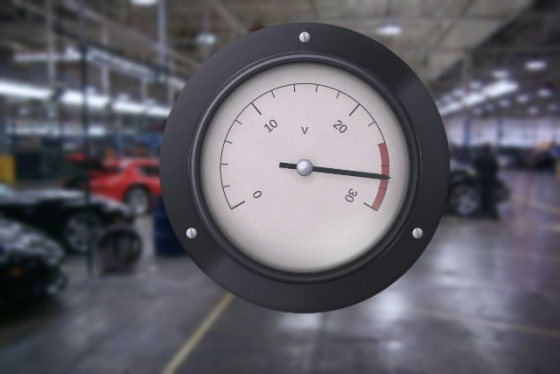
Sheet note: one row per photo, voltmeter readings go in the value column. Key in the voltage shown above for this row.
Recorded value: 27 V
